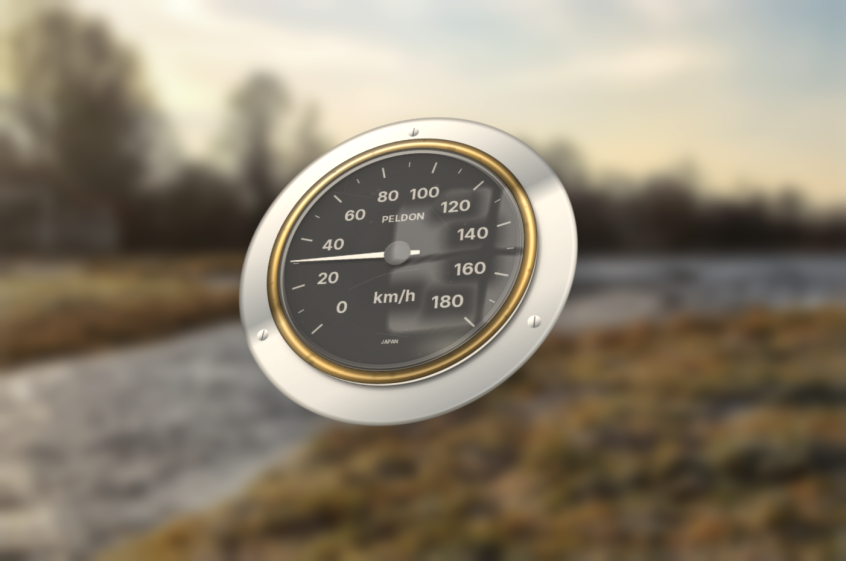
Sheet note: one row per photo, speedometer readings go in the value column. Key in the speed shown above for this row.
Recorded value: 30 km/h
